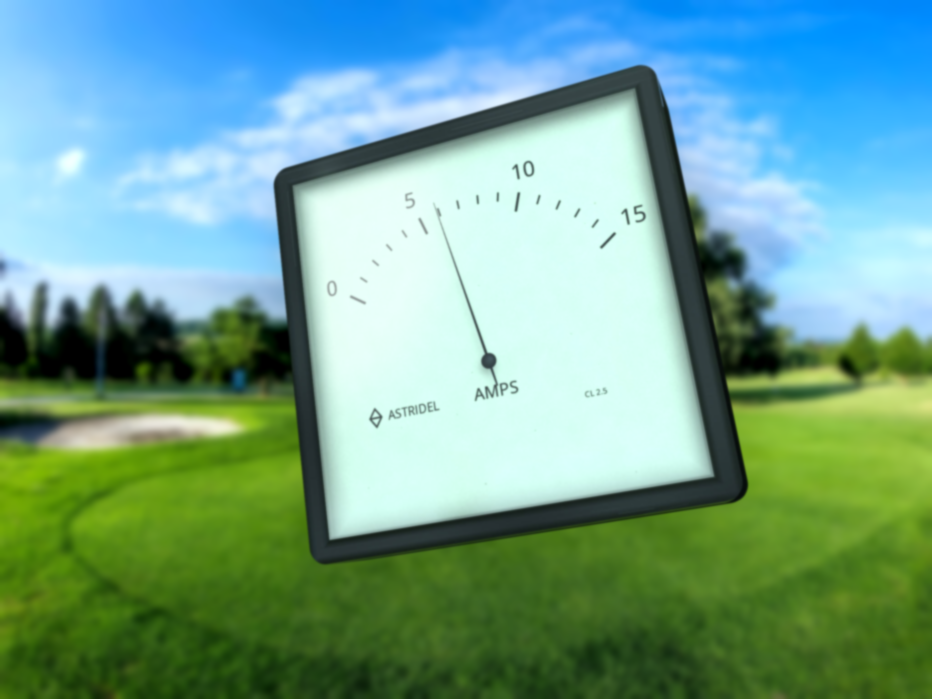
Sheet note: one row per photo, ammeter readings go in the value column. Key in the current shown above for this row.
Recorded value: 6 A
